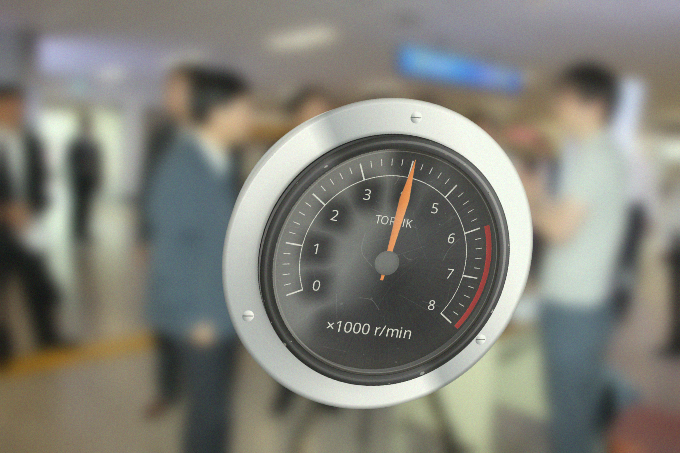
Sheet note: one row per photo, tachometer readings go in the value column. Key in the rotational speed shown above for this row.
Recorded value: 4000 rpm
